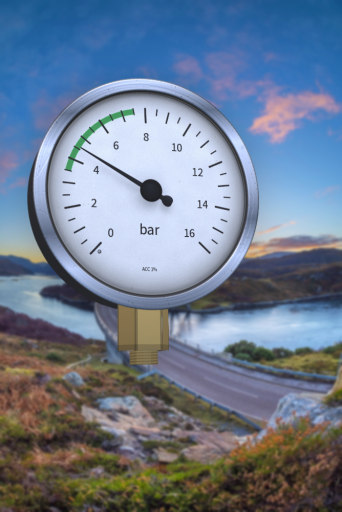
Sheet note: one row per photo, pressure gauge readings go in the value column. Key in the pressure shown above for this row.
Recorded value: 4.5 bar
